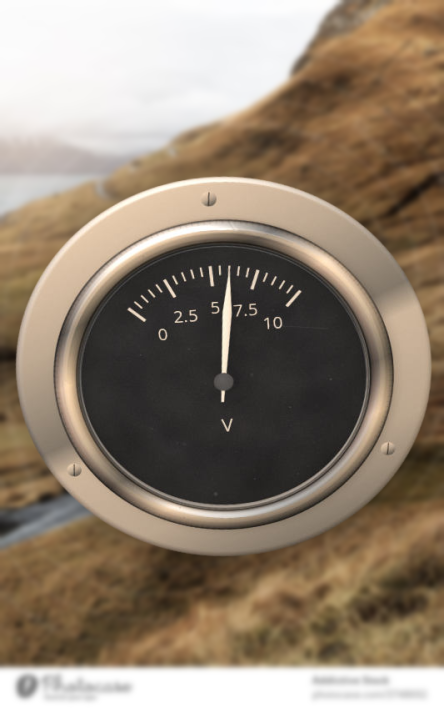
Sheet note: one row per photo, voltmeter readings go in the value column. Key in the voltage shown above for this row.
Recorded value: 6 V
